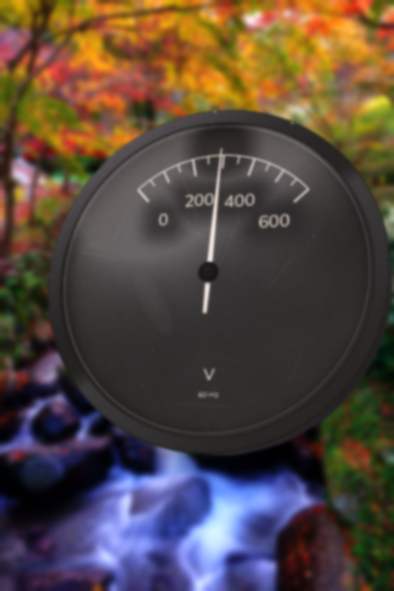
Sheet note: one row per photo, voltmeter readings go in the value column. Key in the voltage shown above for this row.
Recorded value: 300 V
